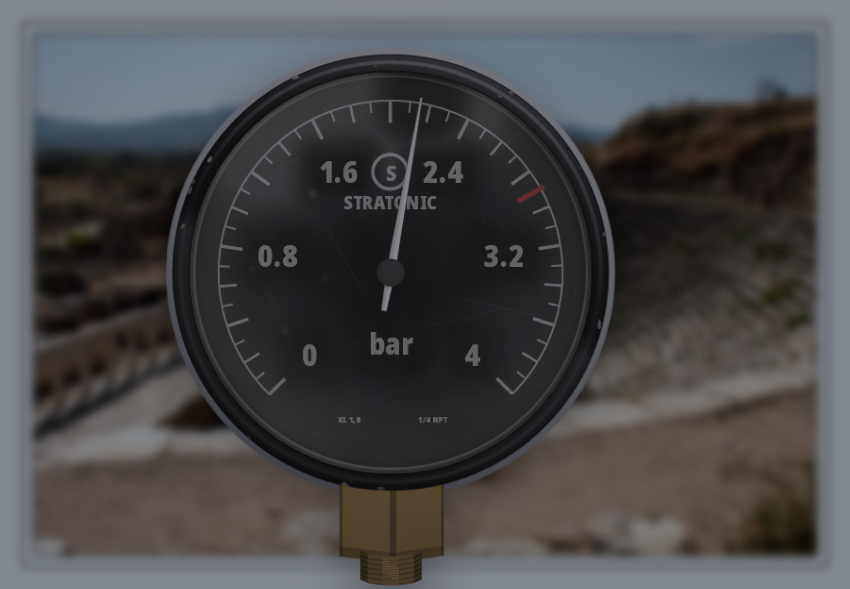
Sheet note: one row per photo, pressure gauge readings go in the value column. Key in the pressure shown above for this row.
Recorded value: 2.15 bar
